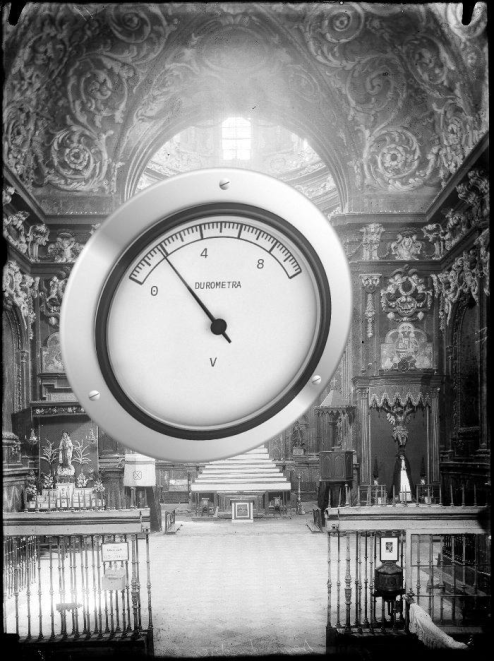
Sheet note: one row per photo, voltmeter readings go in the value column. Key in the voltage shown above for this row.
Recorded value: 1.8 V
